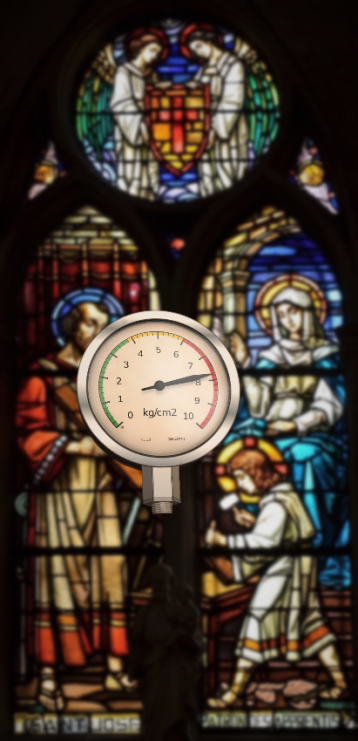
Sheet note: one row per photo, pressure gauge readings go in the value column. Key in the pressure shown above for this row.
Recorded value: 7.8 kg/cm²
